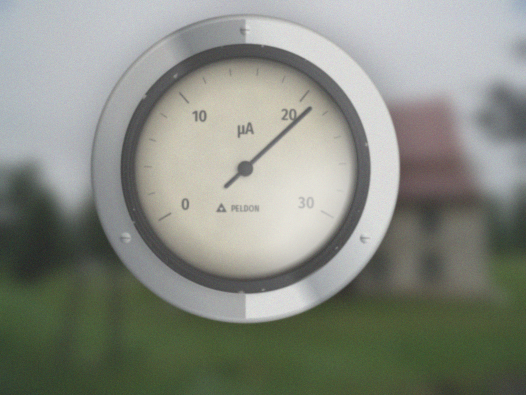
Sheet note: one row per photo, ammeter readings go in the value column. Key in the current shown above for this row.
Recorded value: 21 µA
